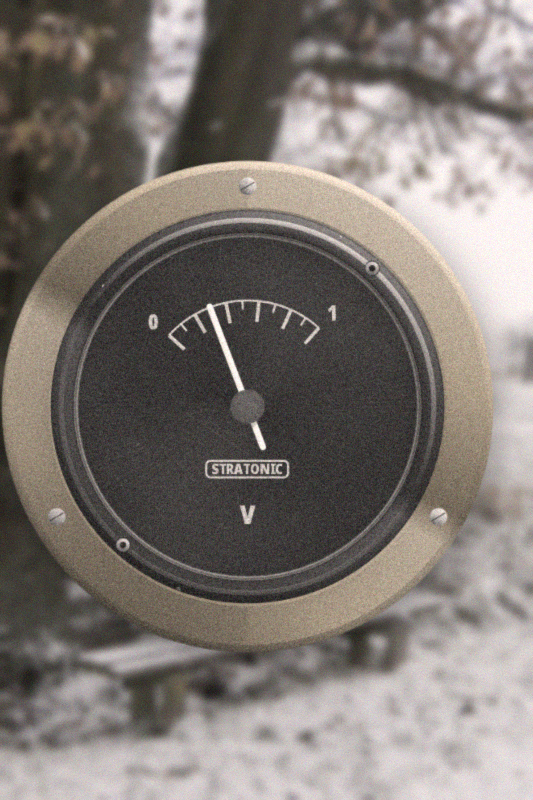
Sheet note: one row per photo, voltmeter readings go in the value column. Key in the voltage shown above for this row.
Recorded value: 0.3 V
